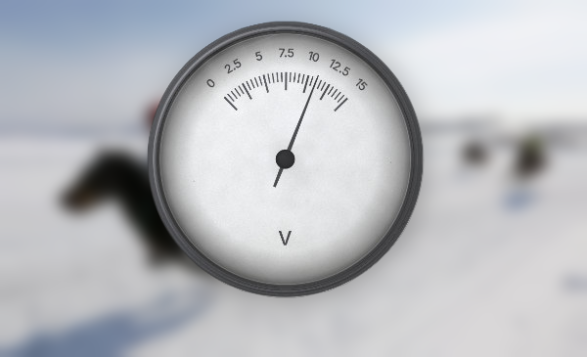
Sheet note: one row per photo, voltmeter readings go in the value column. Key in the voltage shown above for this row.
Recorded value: 11 V
